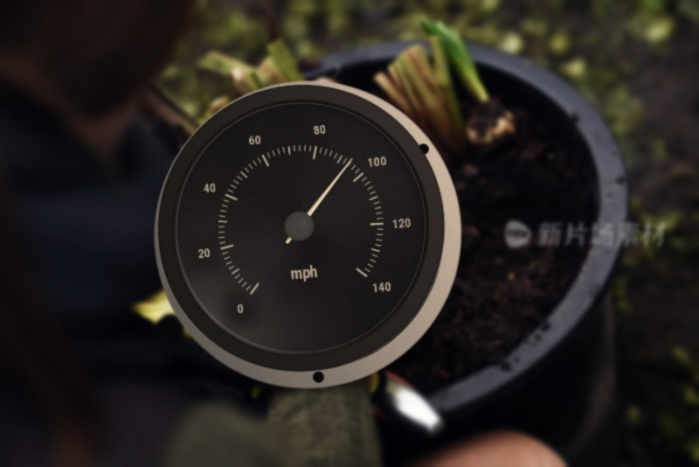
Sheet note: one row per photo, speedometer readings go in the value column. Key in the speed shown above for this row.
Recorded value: 94 mph
